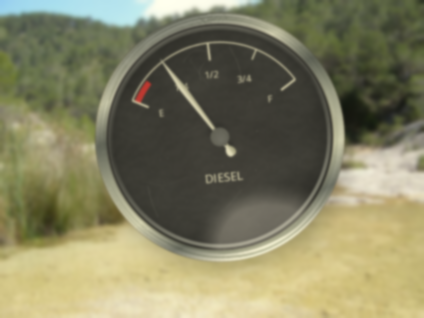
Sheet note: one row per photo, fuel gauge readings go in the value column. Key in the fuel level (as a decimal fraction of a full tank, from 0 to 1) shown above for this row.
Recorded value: 0.25
